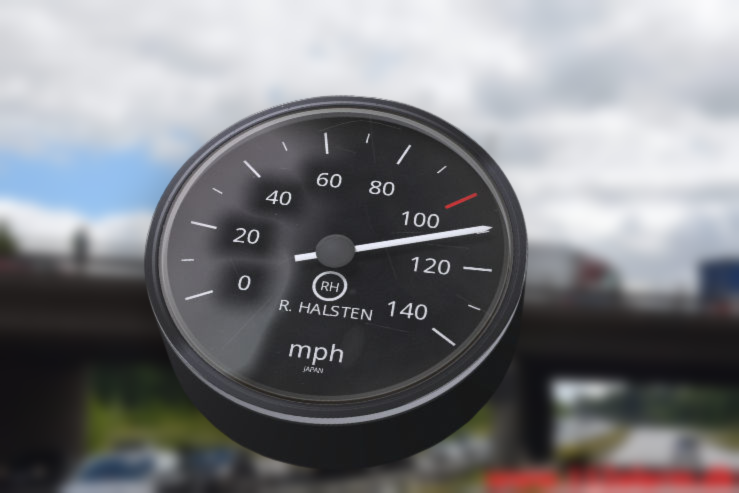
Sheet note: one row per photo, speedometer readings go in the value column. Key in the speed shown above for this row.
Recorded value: 110 mph
